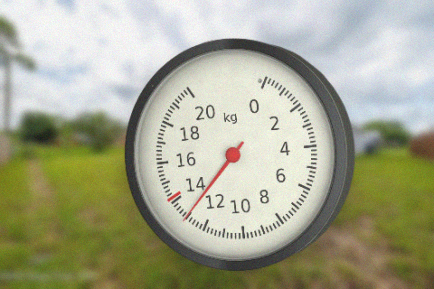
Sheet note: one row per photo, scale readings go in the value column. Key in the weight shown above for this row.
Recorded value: 13 kg
